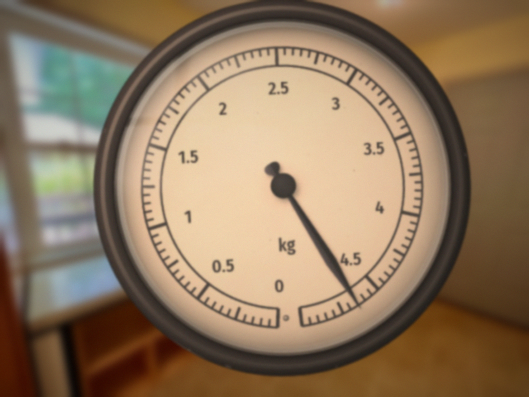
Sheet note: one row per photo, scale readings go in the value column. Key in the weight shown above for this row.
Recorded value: 4.65 kg
